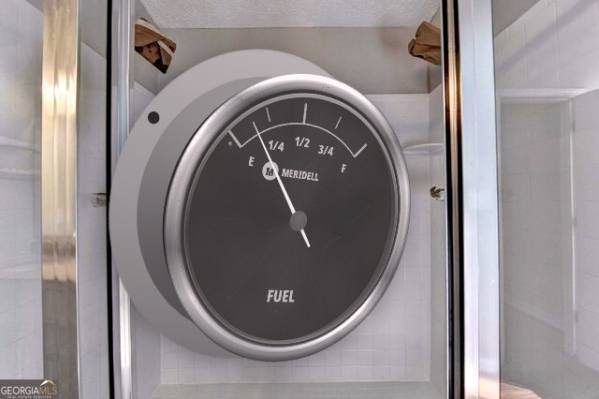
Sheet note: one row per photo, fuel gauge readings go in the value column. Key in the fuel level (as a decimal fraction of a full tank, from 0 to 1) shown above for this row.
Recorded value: 0.125
